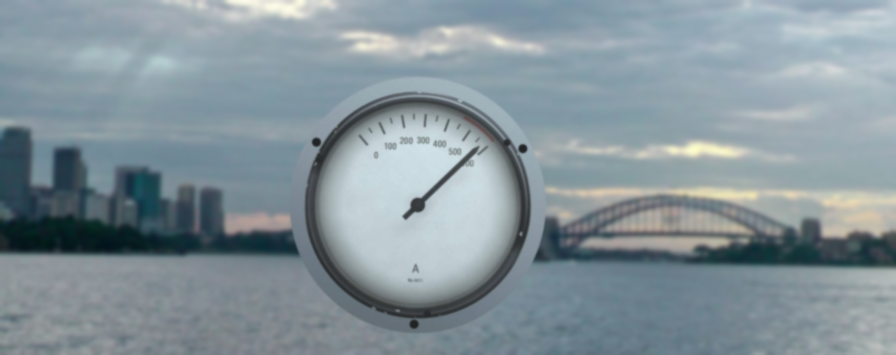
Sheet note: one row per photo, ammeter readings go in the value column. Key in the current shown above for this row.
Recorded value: 575 A
